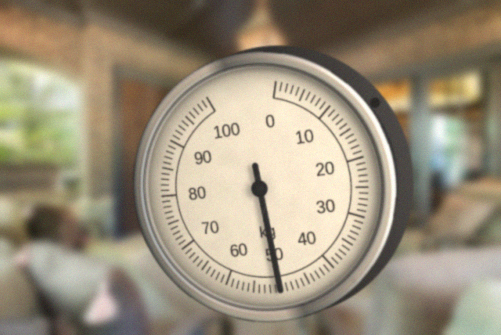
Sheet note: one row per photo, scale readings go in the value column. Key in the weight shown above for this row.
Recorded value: 50 kg
